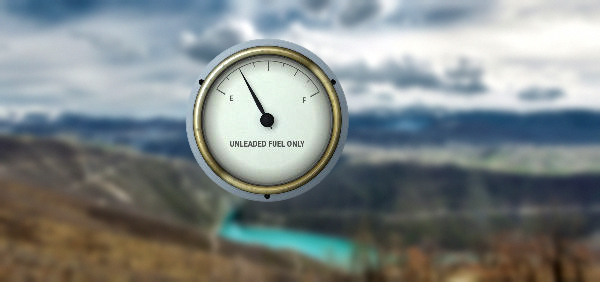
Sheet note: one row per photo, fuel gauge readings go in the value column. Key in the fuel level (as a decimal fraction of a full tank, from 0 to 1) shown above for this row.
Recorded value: 0.25
